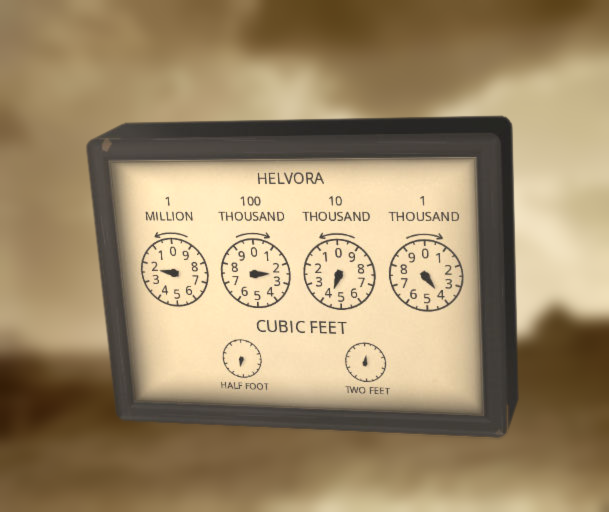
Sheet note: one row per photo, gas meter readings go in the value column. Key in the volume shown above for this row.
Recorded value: 224400 ft³
